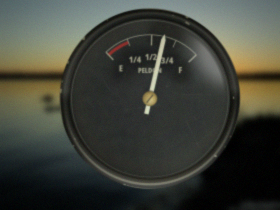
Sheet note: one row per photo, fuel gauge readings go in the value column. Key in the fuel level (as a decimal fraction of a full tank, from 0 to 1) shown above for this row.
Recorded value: 0.625
